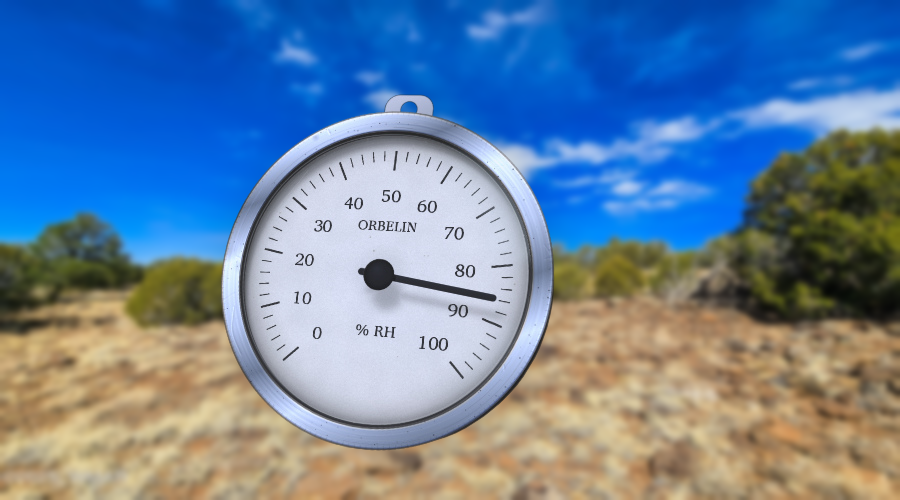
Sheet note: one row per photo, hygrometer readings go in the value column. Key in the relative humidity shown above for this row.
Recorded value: 86 %
